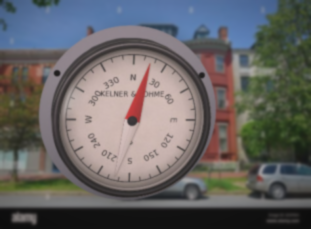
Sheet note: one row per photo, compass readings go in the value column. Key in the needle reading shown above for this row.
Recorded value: 15 °
